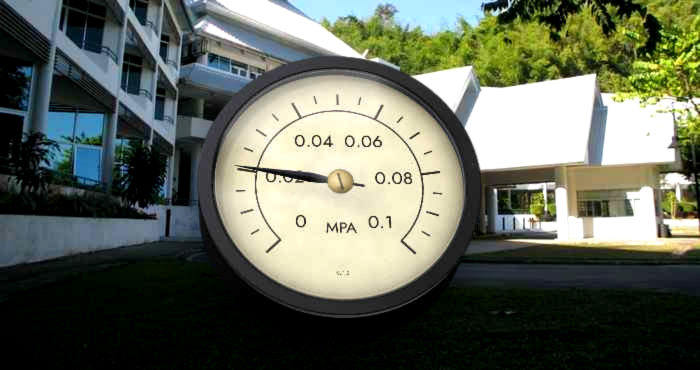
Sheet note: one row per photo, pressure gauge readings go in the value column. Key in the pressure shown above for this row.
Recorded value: 0.02 MPa
